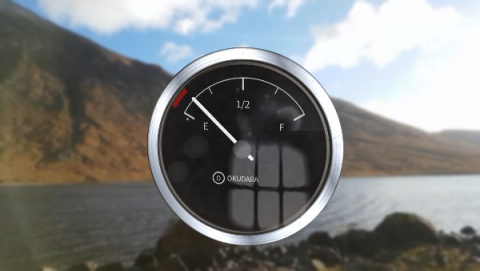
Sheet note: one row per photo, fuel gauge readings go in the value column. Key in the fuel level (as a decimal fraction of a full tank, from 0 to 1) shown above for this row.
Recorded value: 0.125
